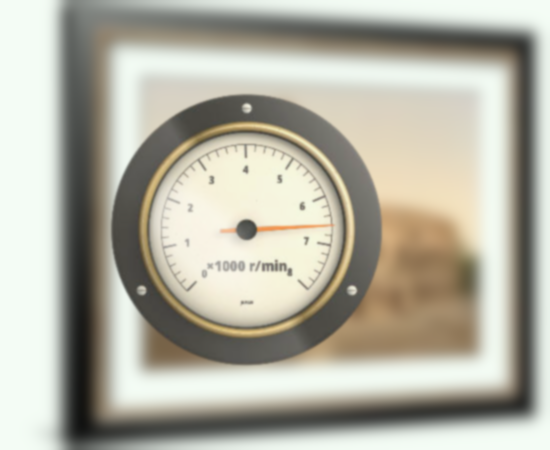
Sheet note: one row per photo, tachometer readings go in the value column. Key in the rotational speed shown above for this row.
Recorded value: 6600 rpm
